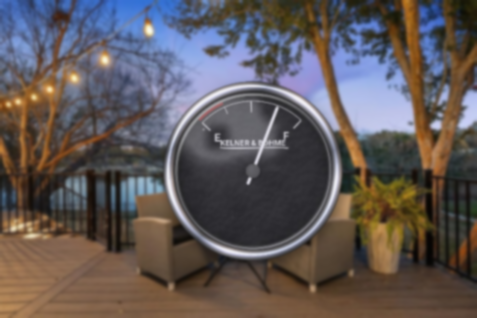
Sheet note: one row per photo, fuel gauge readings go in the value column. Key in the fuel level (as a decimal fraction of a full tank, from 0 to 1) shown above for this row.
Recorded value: 0.75
